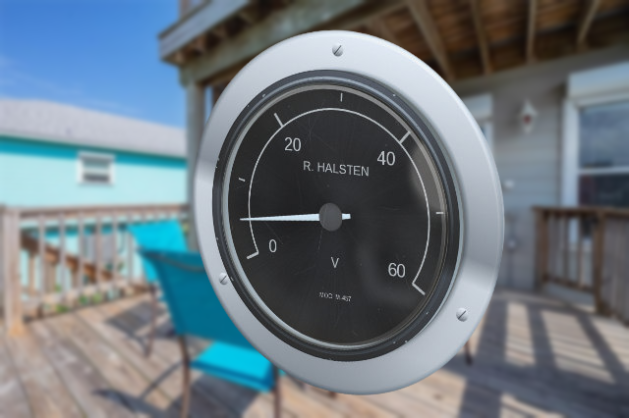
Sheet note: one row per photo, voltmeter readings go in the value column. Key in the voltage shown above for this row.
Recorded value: 5 V
